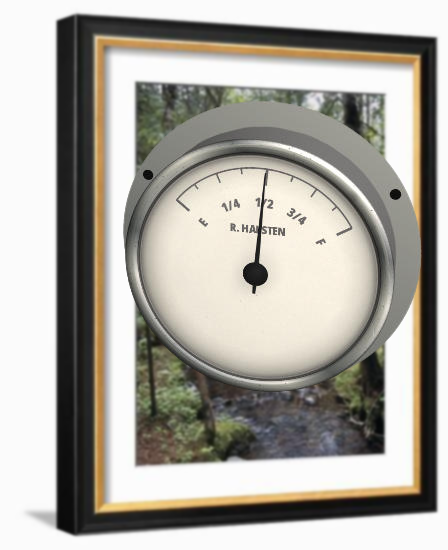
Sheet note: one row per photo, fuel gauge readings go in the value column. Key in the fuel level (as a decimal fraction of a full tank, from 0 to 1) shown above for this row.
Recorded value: 0.5
